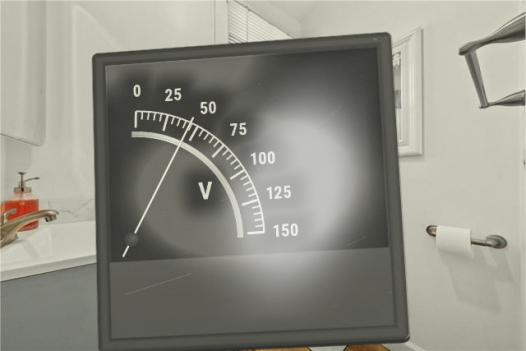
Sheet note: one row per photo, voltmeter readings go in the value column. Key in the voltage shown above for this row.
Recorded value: 45 V
